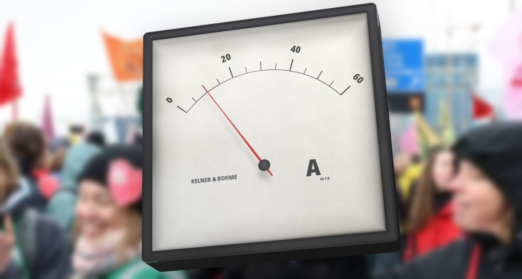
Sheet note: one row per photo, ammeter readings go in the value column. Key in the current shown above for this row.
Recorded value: 10 A
